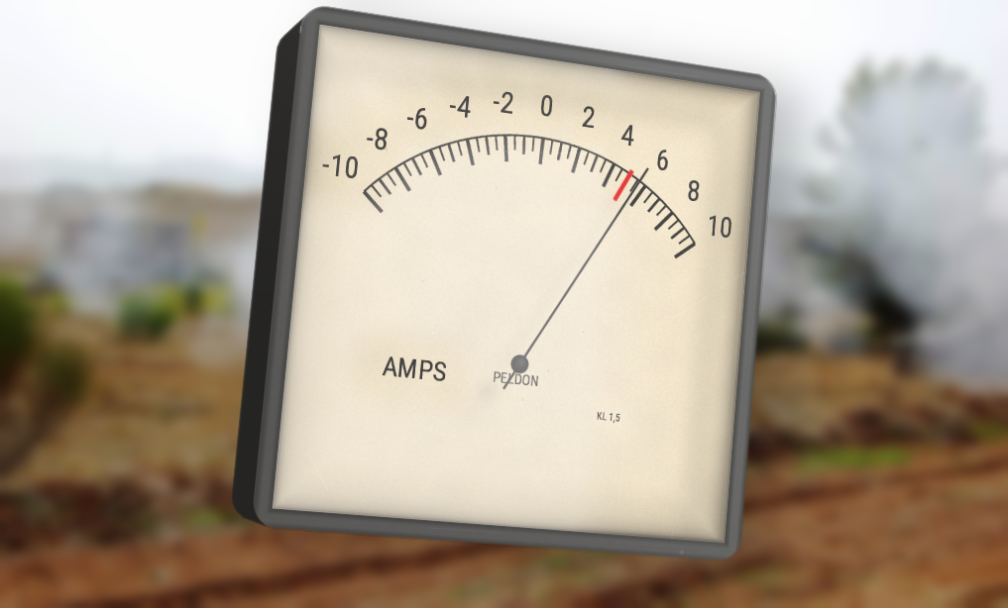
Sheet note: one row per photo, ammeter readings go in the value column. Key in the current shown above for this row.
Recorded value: 5.5 A
